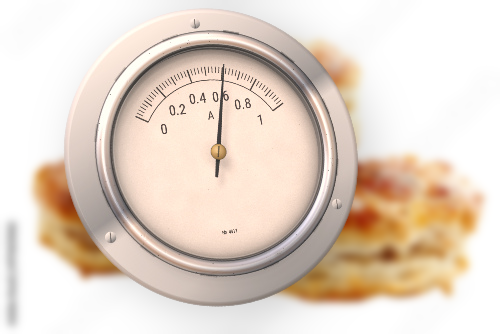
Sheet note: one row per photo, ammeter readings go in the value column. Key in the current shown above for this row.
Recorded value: 0.6 A
